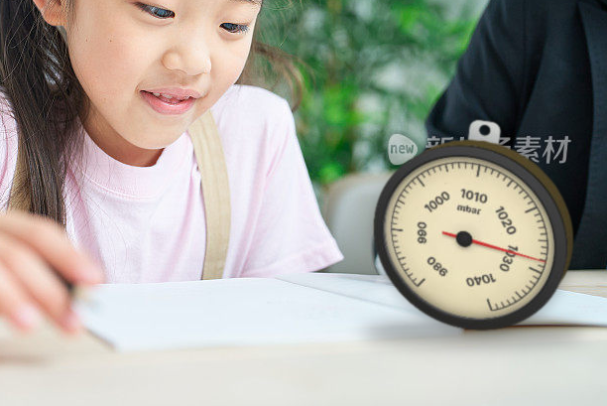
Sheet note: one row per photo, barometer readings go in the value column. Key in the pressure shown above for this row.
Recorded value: 1028 mbar
